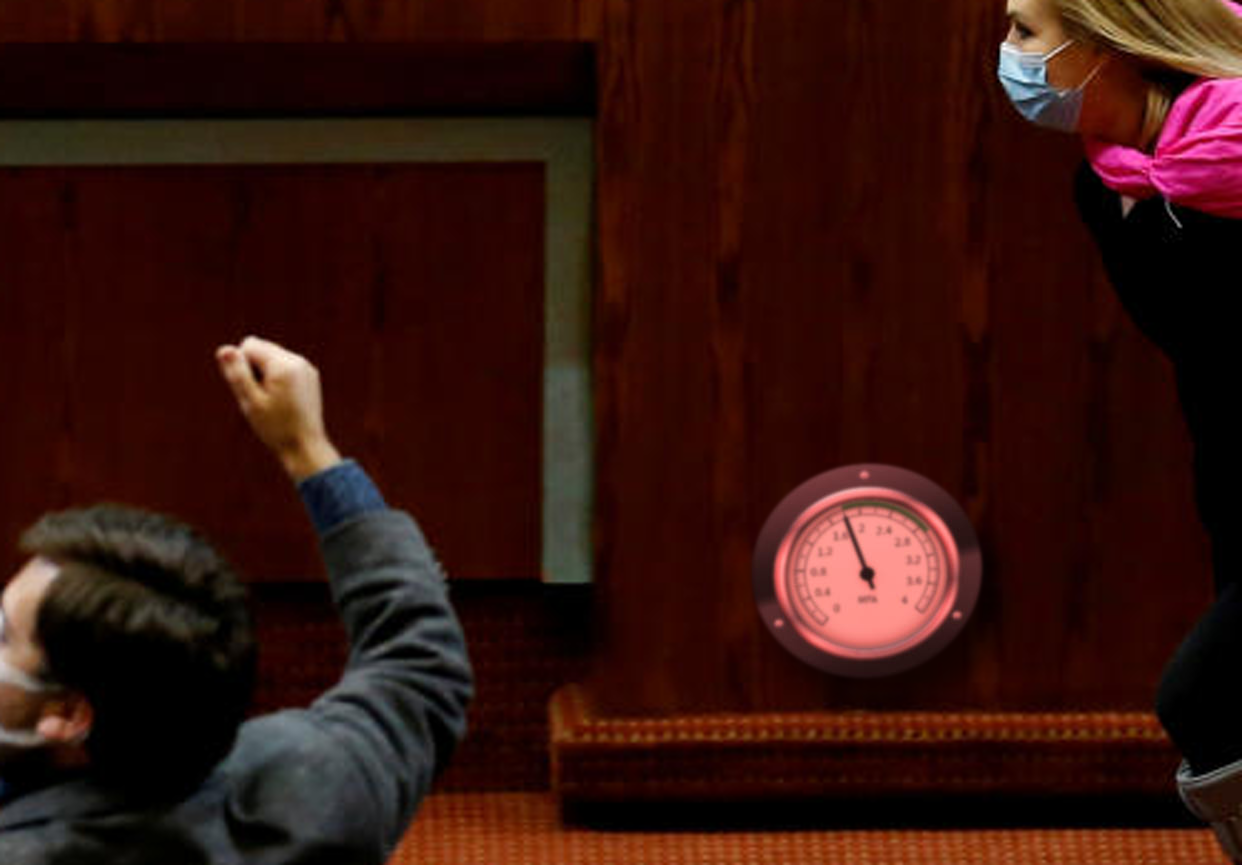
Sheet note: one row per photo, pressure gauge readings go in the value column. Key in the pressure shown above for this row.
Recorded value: 1.8 MPa
